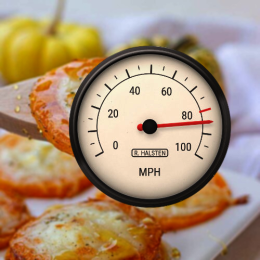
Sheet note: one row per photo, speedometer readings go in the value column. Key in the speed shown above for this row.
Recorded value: 85 mph
